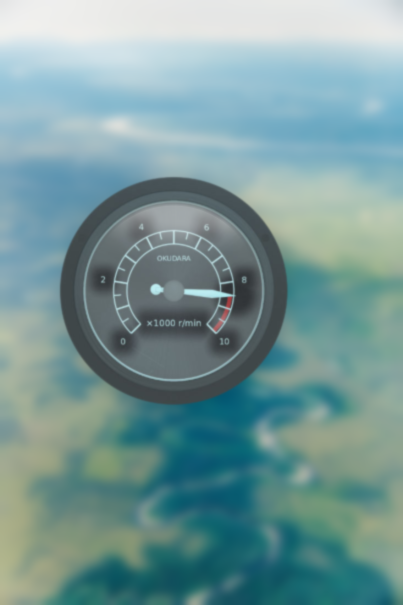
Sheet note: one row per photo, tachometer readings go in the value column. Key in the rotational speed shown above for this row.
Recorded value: 8500 rpm
